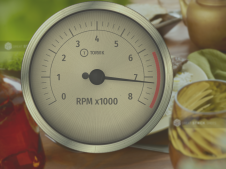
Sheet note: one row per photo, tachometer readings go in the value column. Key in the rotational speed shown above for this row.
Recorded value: 7200 rpm
